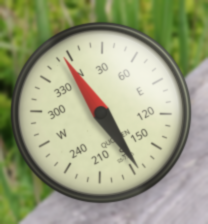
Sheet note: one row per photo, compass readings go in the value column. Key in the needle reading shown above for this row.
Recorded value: 355 °
